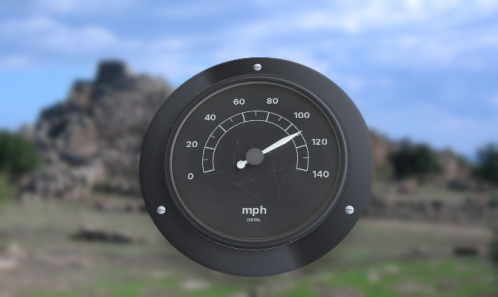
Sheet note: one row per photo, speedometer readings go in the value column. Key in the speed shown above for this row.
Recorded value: 110 mph
